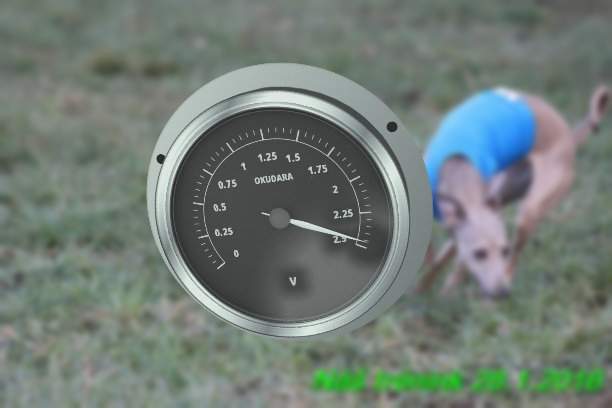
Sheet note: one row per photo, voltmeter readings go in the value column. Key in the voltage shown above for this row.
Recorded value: 2.45 V
